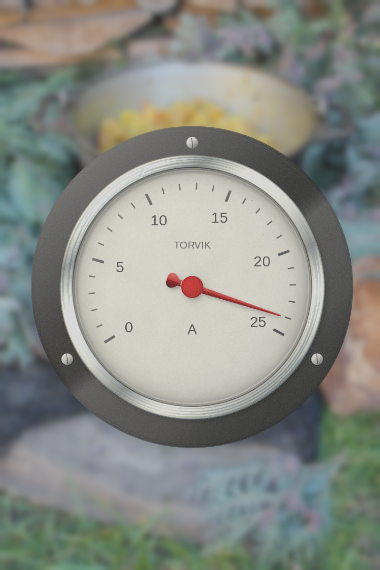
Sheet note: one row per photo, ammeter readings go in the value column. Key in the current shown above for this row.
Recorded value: 24 A
